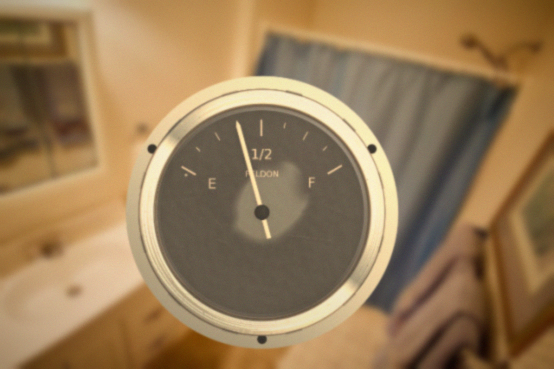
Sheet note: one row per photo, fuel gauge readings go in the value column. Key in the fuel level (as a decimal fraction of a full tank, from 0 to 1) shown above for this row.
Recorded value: 0.375
